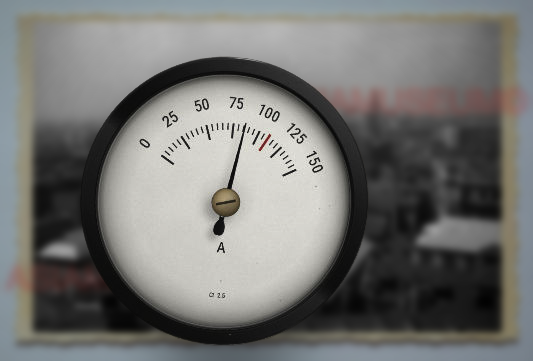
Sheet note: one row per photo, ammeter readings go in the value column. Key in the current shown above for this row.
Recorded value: 85 A
